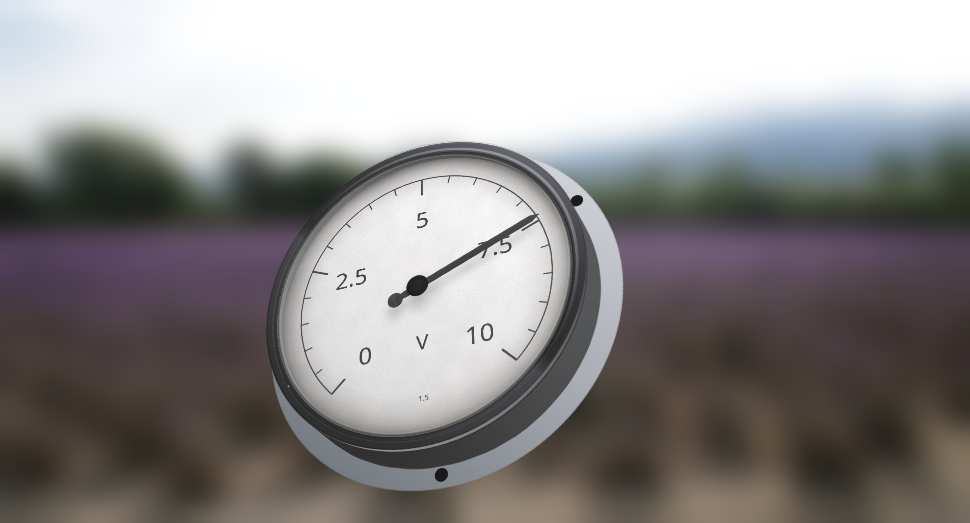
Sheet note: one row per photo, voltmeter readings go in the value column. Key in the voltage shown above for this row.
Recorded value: 7.5 V
